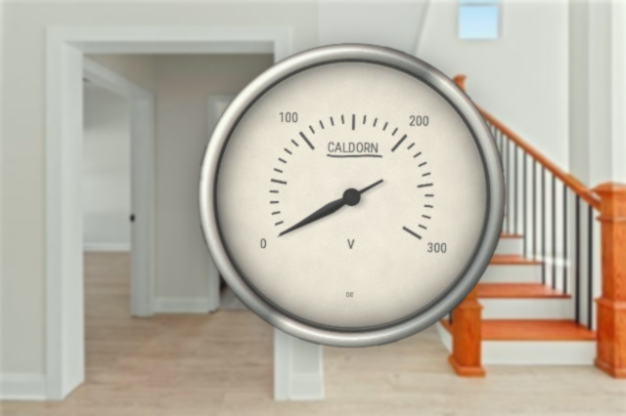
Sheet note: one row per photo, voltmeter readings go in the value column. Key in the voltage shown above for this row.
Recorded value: 0 V
